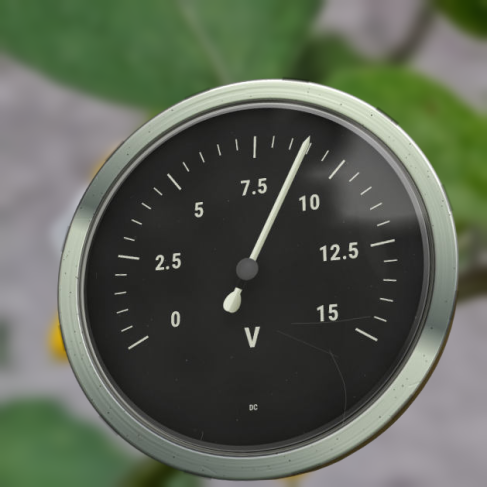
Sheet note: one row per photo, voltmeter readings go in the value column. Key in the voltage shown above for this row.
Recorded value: 9 V
